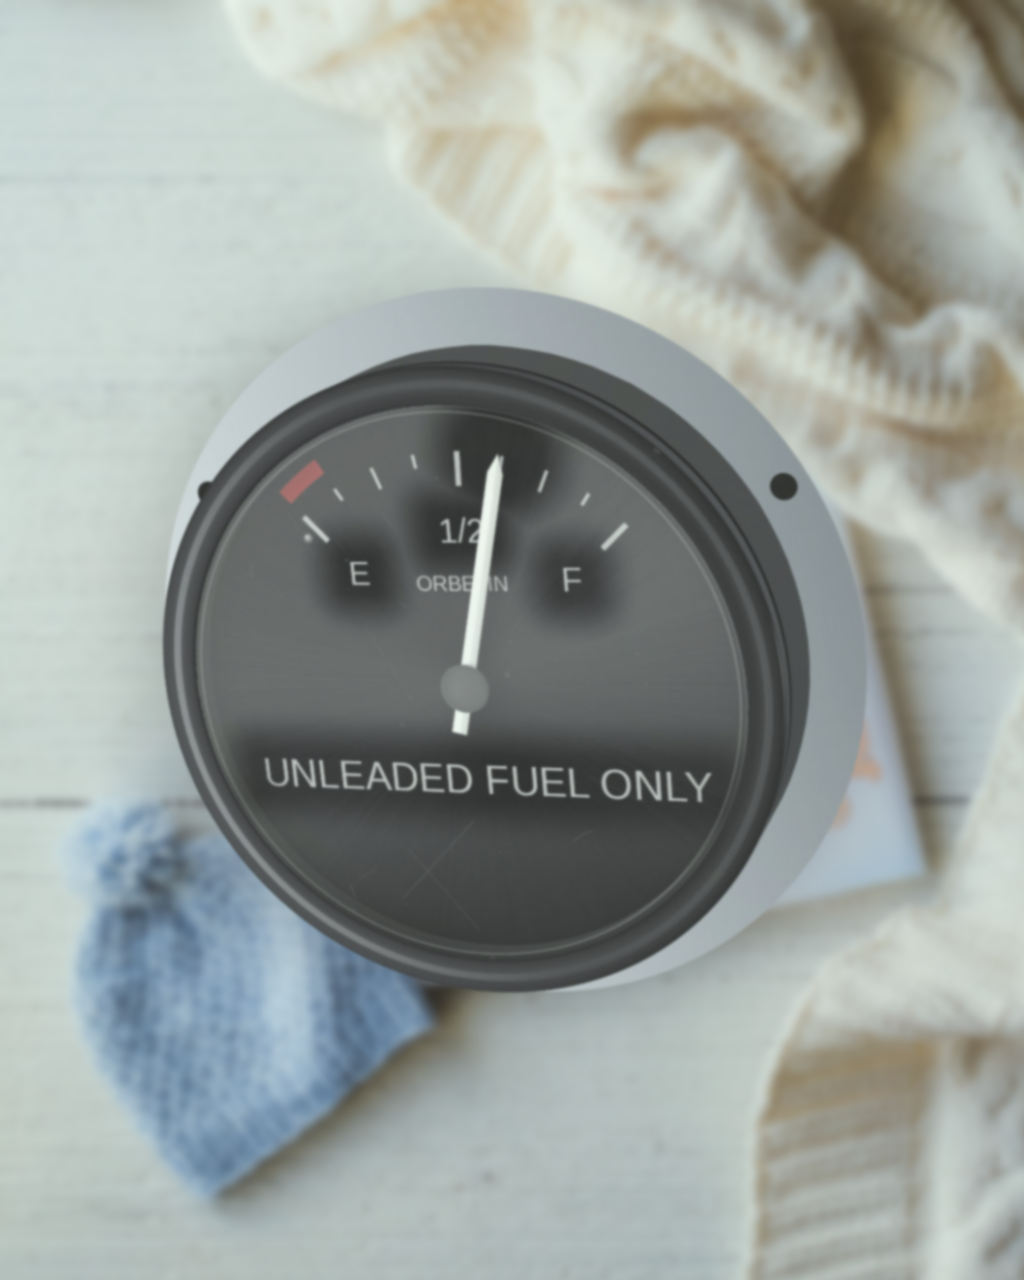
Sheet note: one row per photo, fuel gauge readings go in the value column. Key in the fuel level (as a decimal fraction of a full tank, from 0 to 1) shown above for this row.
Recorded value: 0.625
